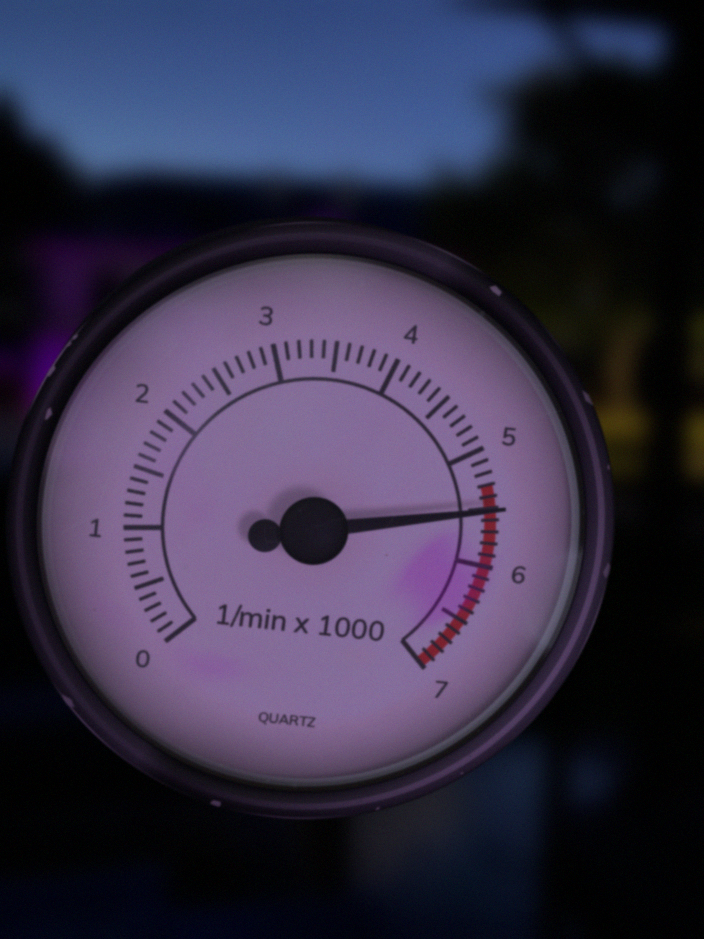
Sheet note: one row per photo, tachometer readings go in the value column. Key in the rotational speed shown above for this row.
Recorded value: 5500 rpm
